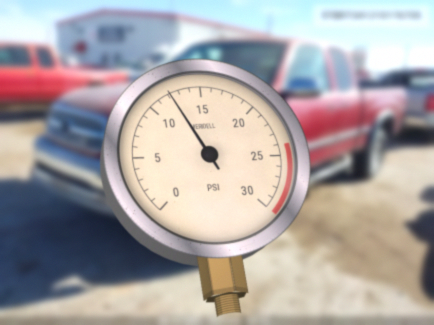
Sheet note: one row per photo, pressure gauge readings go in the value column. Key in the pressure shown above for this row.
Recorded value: 12 psi
